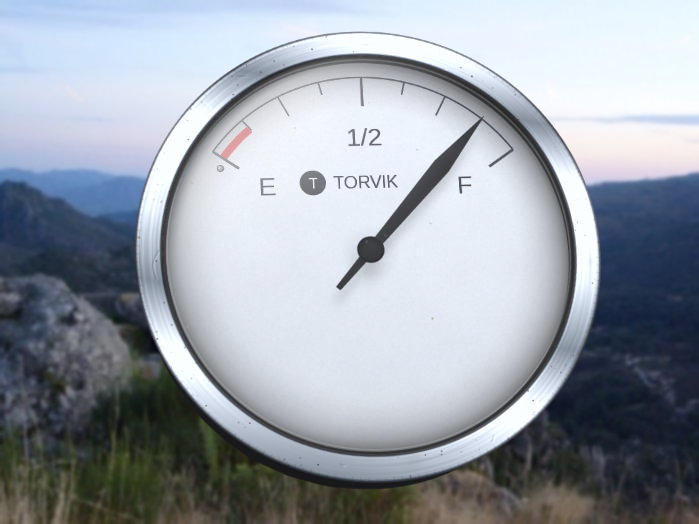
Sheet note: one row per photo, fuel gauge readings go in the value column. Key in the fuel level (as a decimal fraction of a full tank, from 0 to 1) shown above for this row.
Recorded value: 0.875
